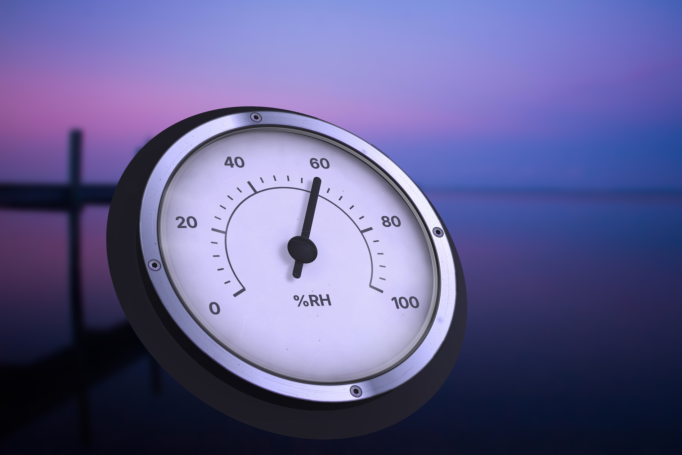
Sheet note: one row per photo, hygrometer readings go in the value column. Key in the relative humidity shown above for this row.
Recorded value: 60 %
